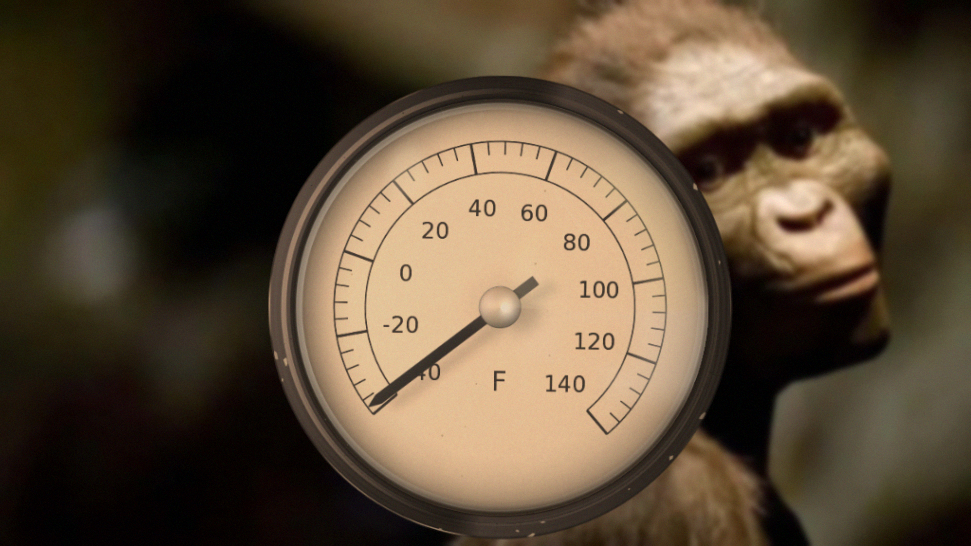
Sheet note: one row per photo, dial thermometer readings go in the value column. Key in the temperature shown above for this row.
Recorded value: -38 °F
